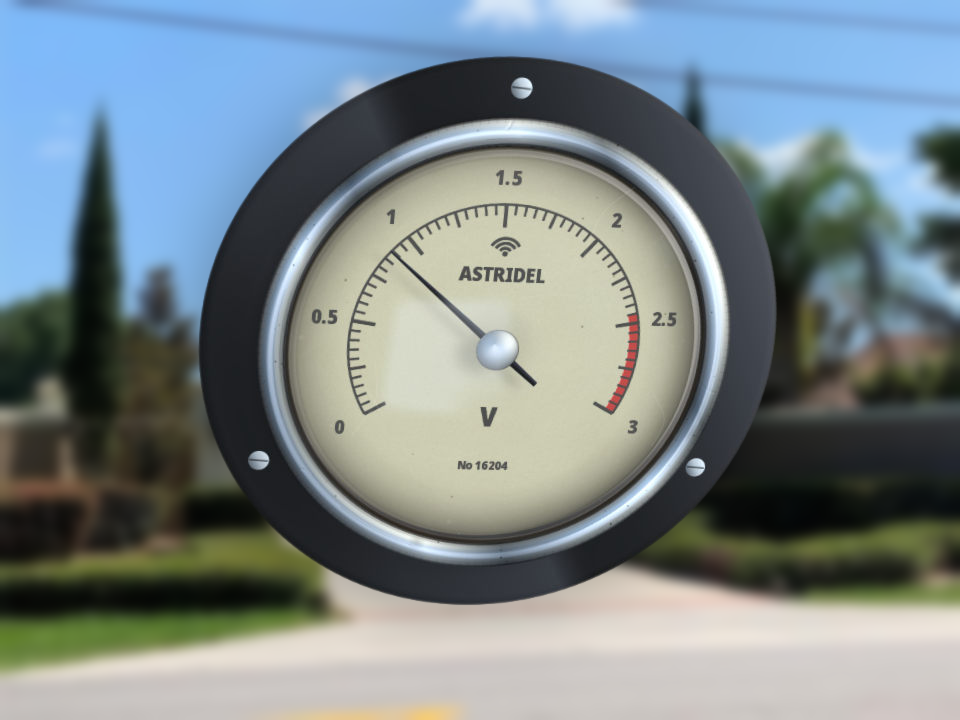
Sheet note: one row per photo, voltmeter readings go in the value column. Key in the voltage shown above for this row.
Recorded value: 0.9 V
